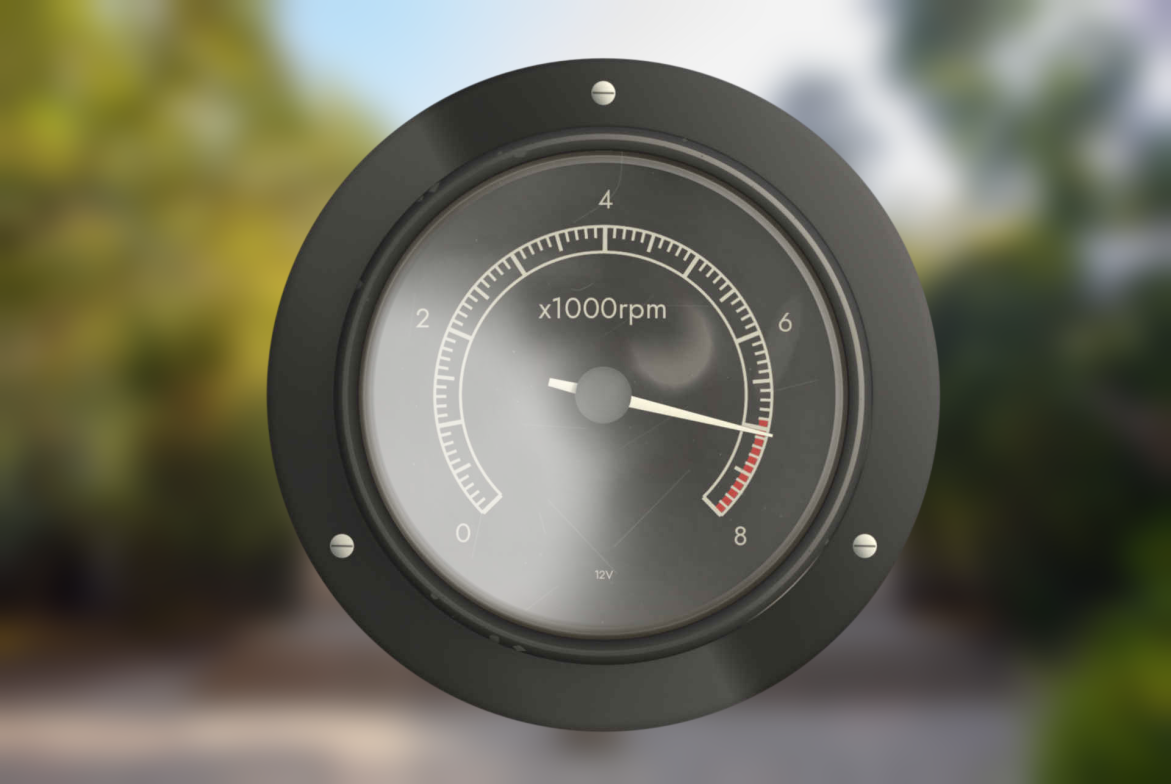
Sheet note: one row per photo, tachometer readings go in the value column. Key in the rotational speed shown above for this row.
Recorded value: 7050 rpm
